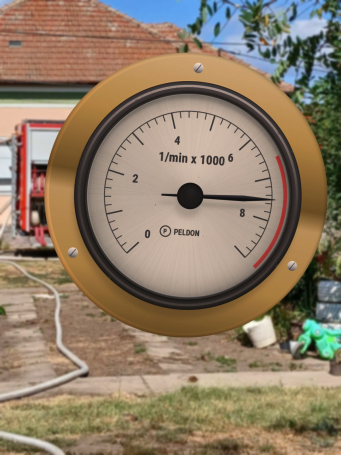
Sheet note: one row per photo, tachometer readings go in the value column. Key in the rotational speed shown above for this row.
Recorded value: 7500 rpm
